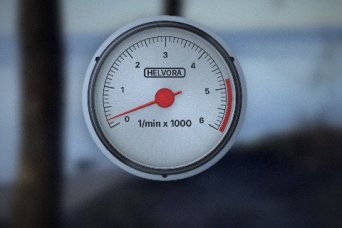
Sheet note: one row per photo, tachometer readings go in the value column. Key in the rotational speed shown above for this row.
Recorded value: 200 rpm
